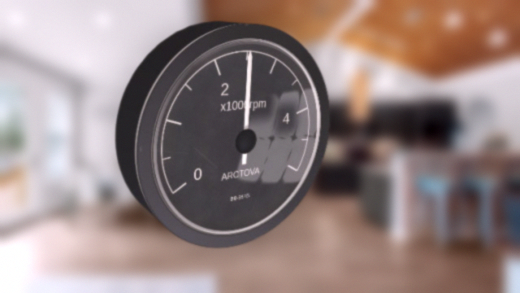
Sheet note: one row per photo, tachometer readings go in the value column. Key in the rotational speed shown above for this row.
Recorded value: 2500 rpm
